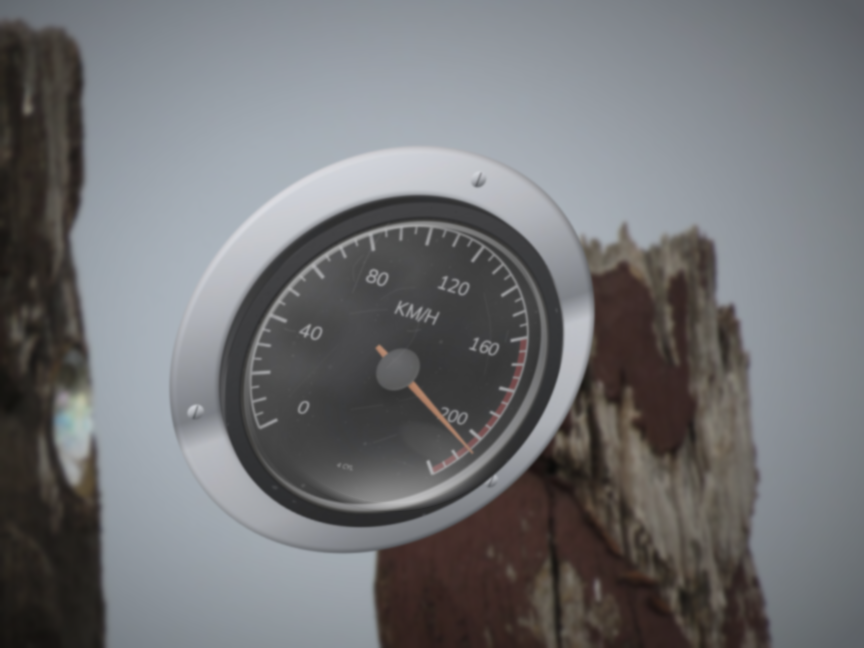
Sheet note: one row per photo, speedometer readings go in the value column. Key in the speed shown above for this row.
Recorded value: 205 km/h
